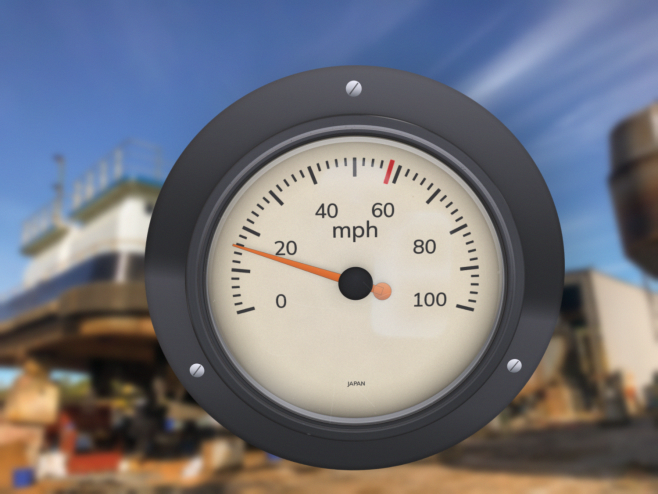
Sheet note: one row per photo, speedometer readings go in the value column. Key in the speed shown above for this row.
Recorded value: 16 mph
